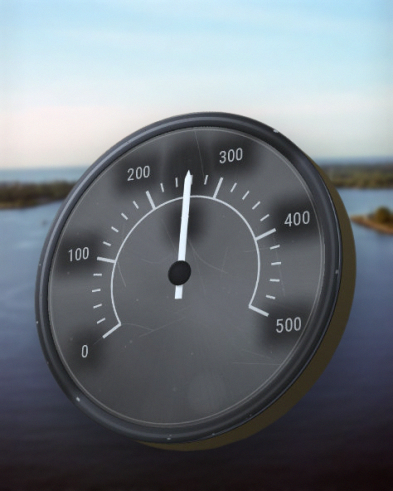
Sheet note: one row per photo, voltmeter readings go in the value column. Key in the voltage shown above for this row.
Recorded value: 260 V
